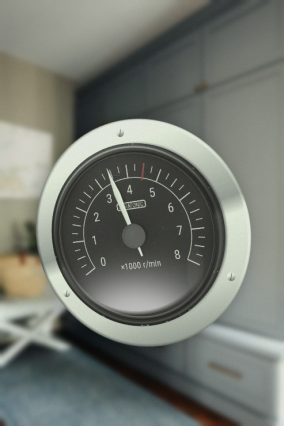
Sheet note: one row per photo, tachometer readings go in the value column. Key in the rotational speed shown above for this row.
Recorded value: 3500 rpm
